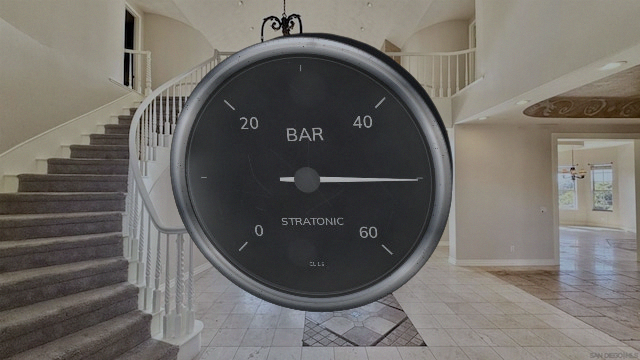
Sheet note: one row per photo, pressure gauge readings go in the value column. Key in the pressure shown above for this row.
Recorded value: 50 bar
